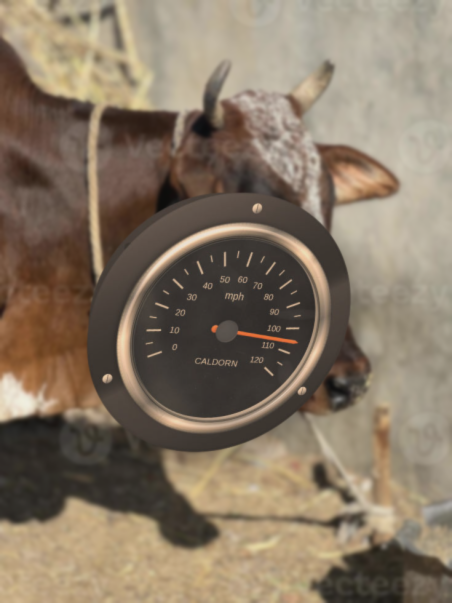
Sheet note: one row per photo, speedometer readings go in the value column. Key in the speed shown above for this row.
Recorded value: 105 mph
